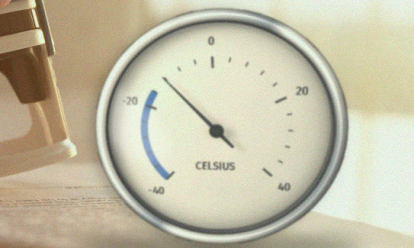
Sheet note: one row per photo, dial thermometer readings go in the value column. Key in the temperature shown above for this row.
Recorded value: -12 °C
